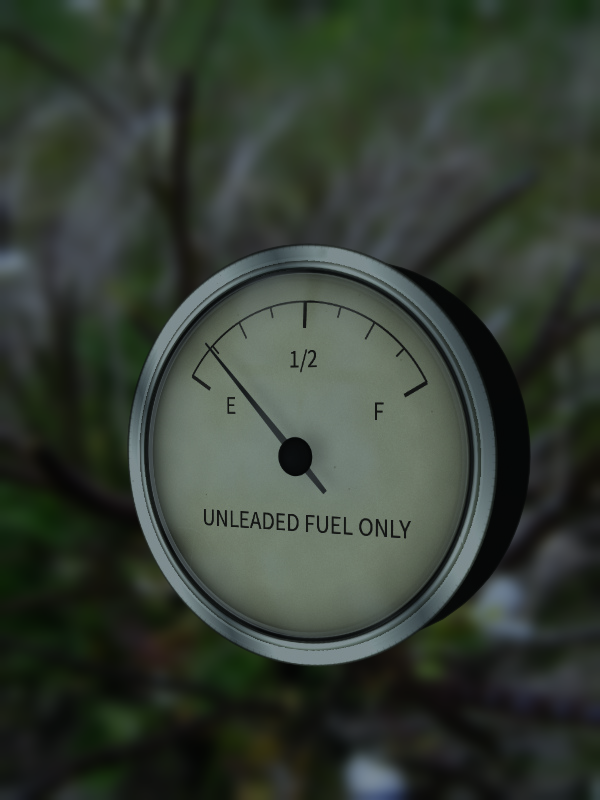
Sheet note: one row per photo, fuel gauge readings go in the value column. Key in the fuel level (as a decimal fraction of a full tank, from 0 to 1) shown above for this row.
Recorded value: 0.125
